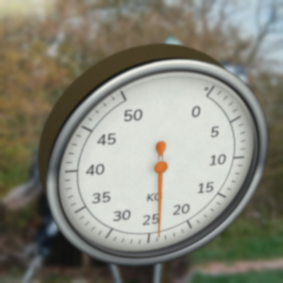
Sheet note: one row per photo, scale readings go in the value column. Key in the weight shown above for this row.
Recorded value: 24 kg
